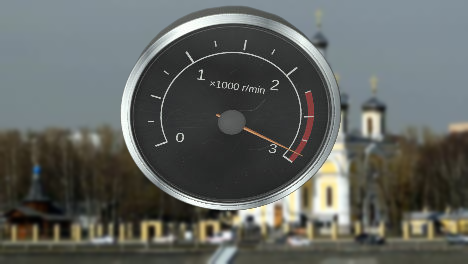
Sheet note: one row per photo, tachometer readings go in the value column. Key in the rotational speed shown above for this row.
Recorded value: 2875 rpm
